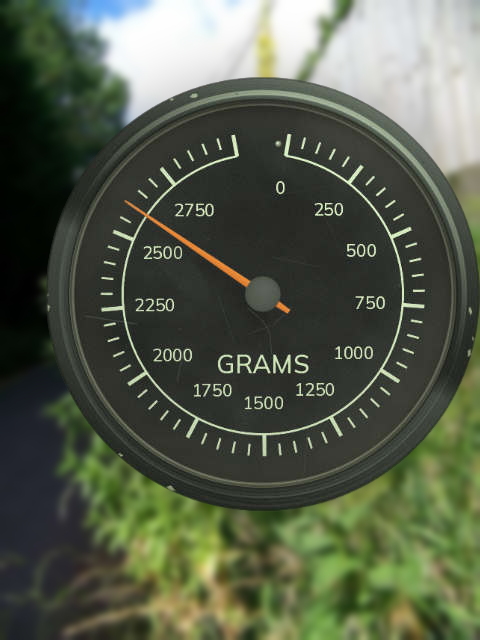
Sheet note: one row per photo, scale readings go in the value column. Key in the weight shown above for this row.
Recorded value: 2600 g
